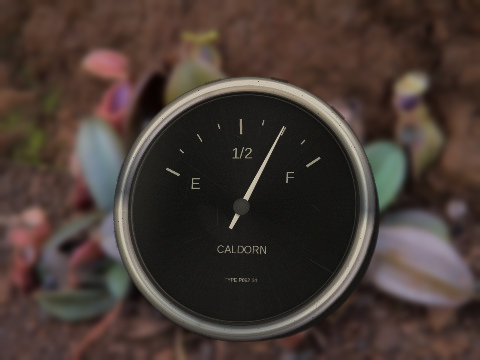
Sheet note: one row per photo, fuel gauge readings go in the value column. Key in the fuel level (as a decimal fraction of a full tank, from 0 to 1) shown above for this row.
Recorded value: 0.75
